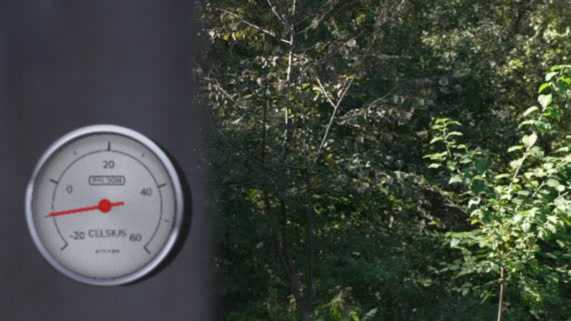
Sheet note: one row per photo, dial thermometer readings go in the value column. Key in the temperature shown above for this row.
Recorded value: -10 °C
